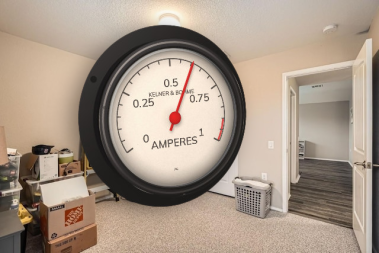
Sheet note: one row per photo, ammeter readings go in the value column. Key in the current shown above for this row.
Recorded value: 0.6 A
